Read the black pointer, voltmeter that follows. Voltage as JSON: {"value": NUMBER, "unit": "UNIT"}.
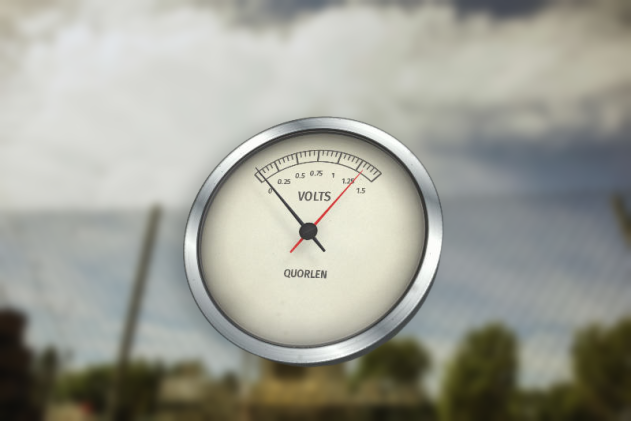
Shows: {"value": 0.05, "unit": "V"}
